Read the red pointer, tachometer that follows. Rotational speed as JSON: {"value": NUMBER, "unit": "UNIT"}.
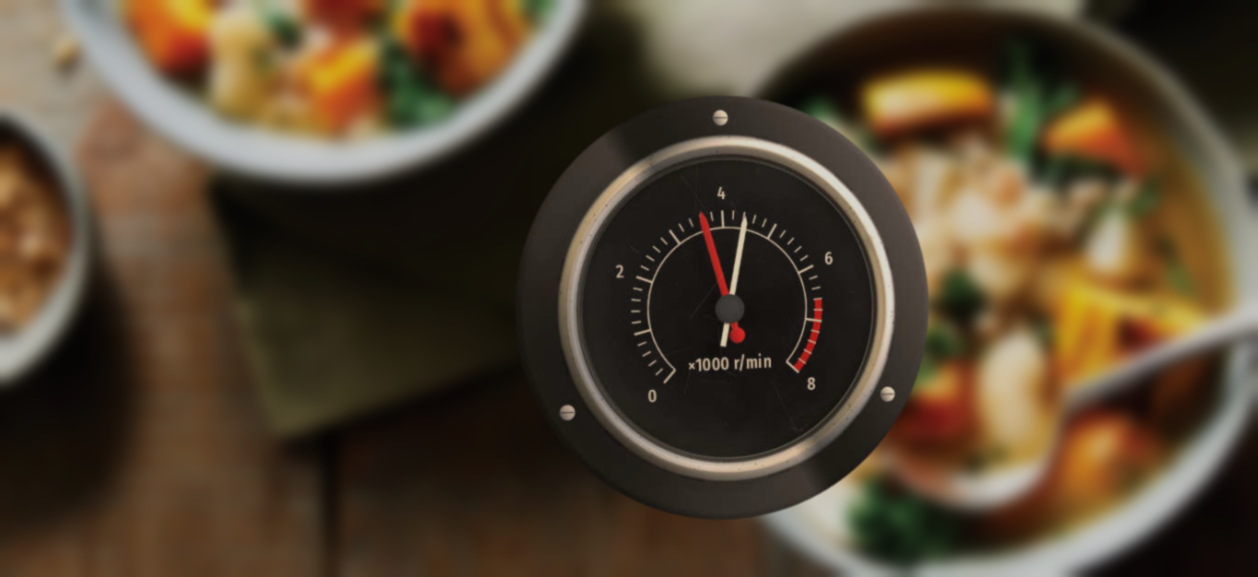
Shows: {"value": 3600, "unit": "rpm"}
